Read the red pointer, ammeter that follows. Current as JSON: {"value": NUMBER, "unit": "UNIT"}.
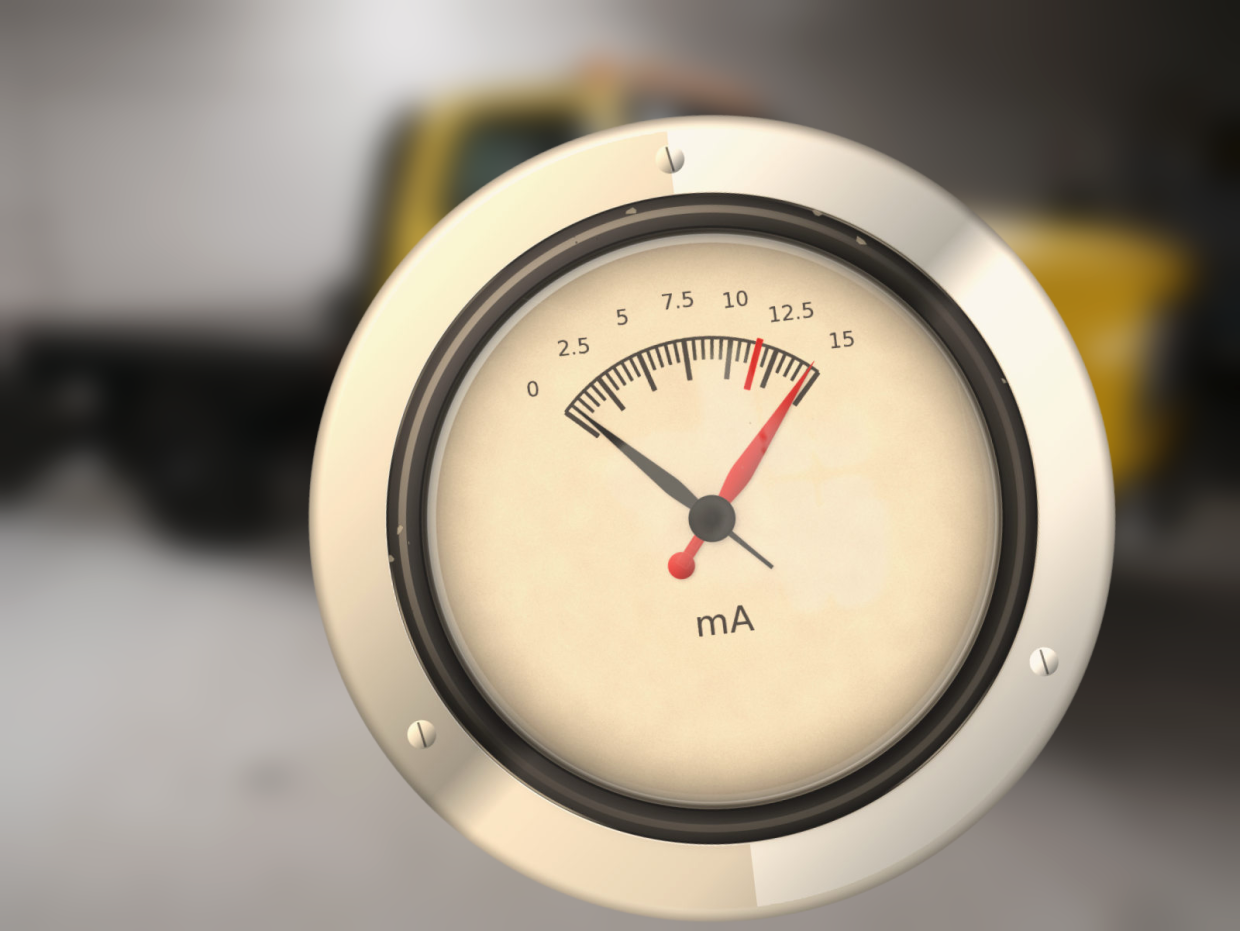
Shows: {"value": 14.5, "unit": "mA"}
